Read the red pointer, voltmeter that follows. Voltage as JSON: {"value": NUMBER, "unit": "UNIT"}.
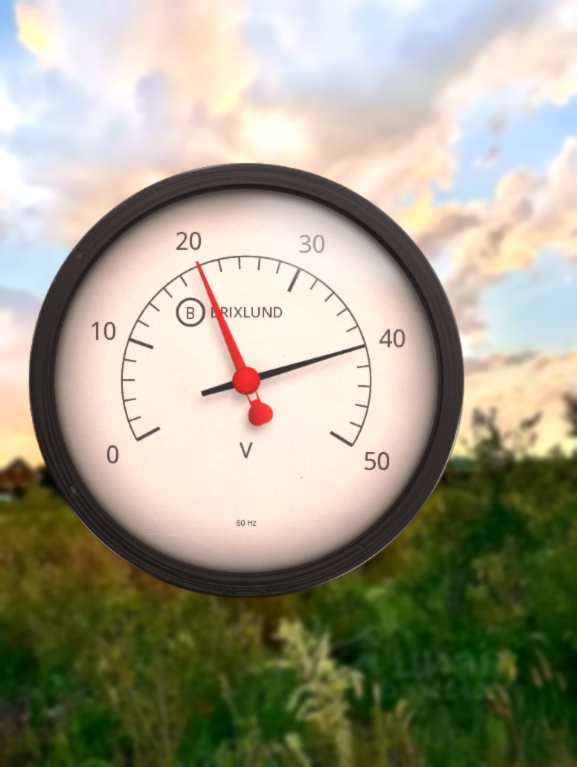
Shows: {"value": 20, "unit": "V"}
